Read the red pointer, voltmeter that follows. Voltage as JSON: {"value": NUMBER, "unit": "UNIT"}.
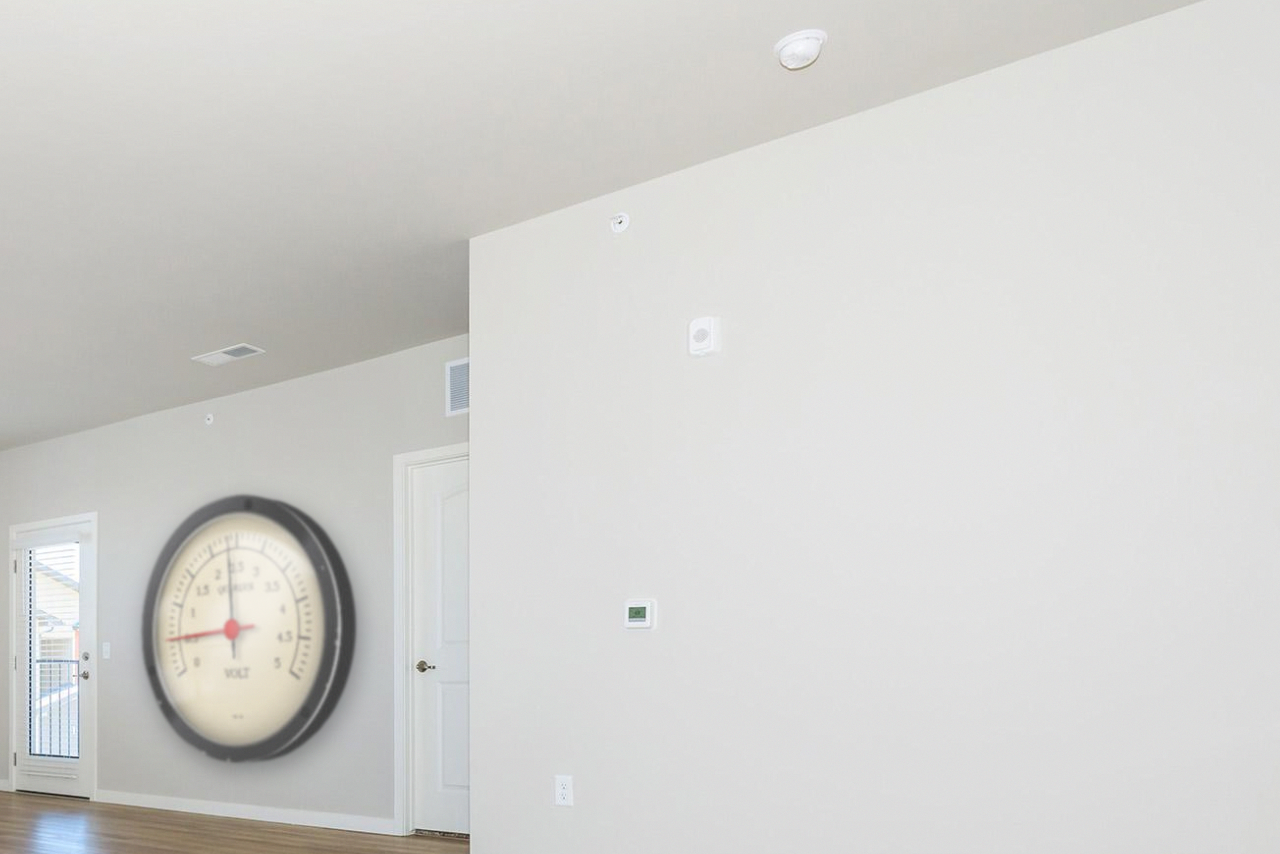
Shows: {"value": 0.5, "unit": "V"}
